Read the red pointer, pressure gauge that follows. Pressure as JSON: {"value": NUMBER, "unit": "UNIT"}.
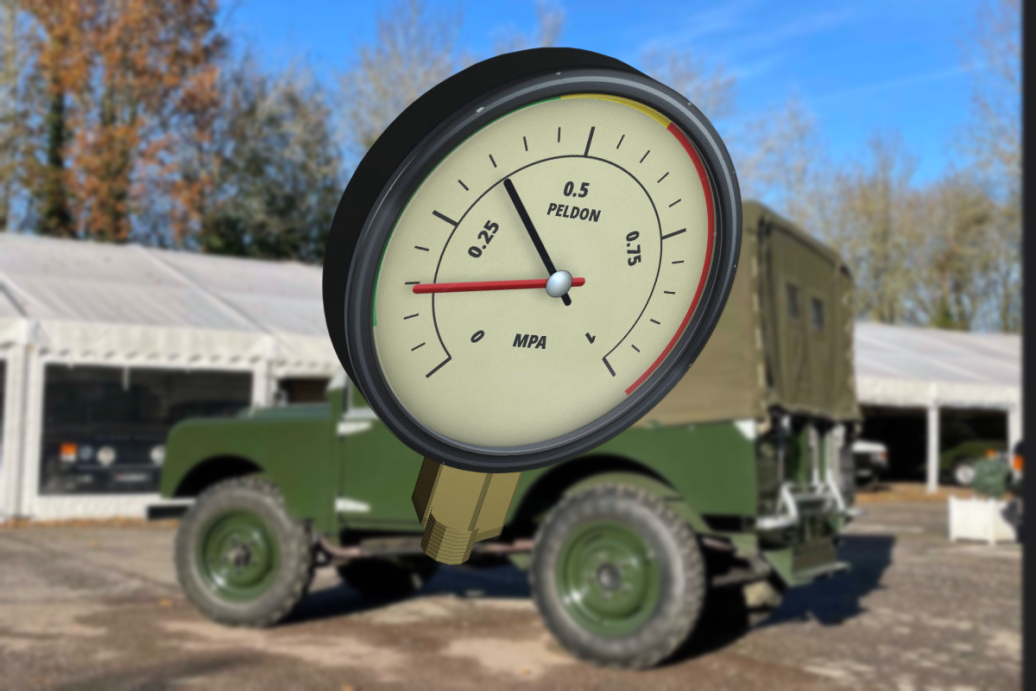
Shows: {"value": 0.15, "unit": "MPa"}
